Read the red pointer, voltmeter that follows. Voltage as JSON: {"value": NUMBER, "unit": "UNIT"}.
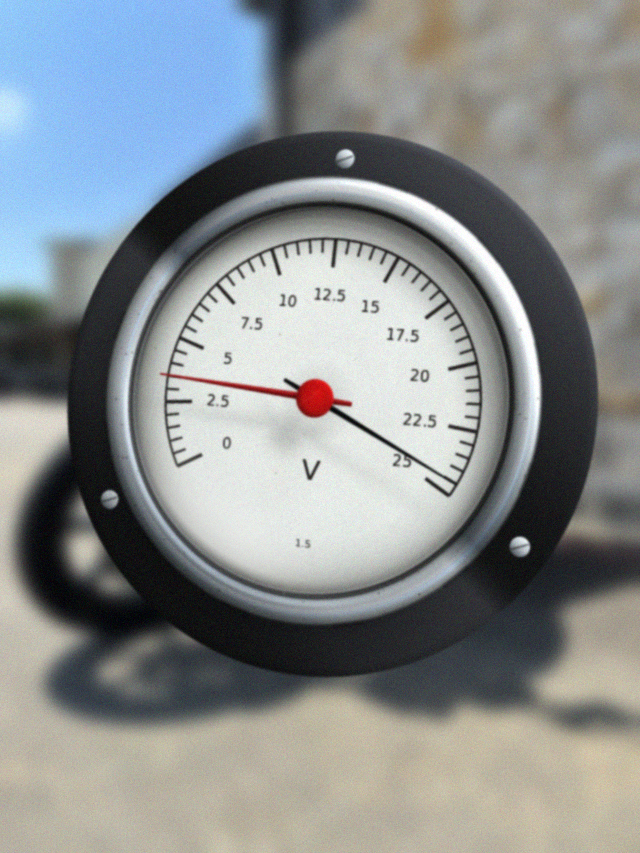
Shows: {"value": 3.5, "unit": "V"}
